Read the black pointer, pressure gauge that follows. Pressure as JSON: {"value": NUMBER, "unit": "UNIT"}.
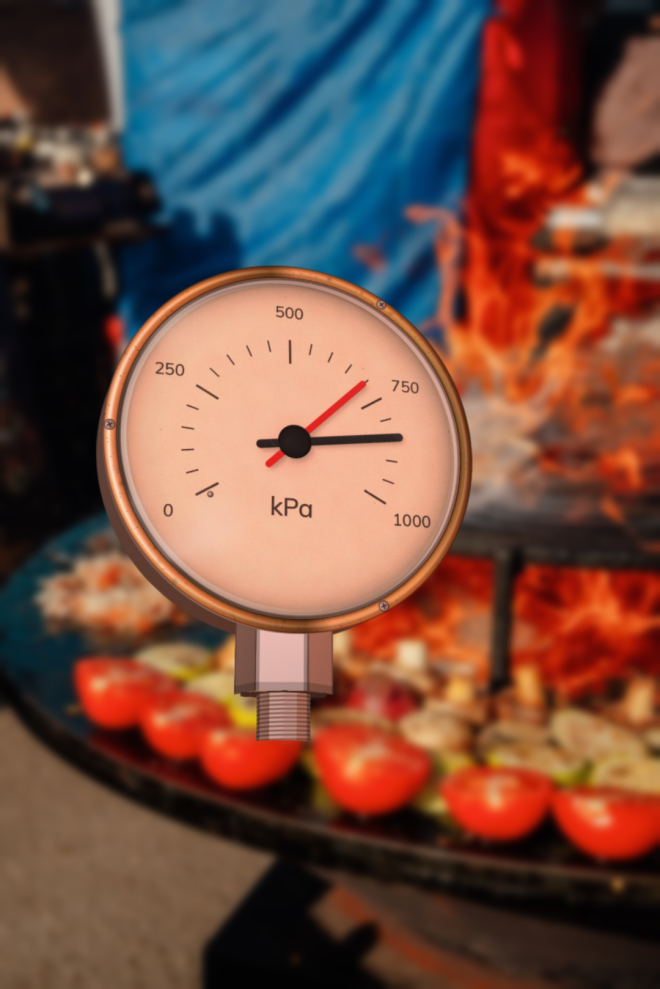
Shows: {"value": 850, "unit": "kPa"}
